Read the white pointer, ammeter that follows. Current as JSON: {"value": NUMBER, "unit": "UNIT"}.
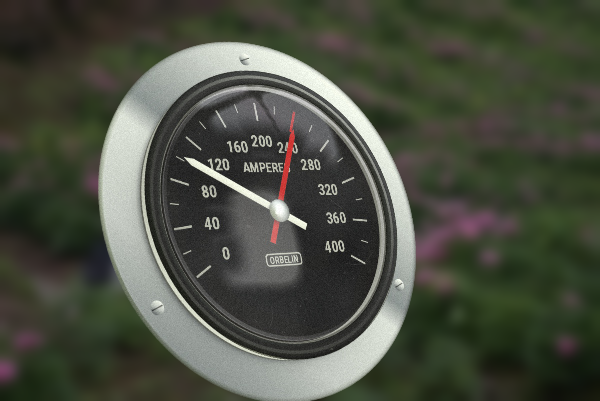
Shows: {"value": 100, "unit": "A"}
